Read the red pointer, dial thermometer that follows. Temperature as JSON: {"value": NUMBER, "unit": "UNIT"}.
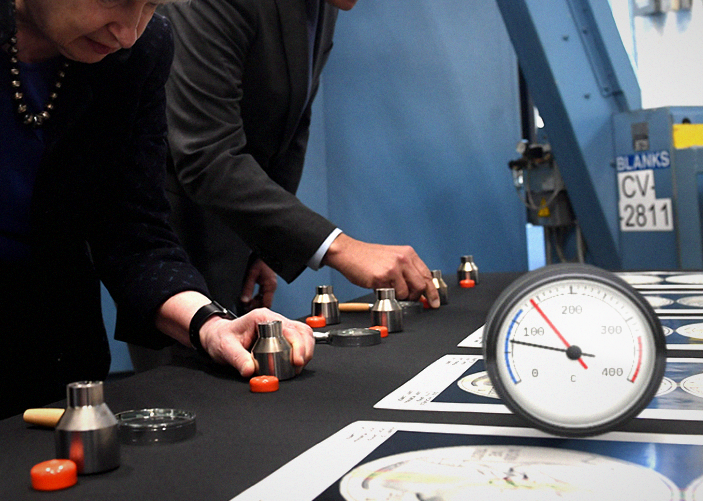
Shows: {"value": 140, "unit": "°C"}
